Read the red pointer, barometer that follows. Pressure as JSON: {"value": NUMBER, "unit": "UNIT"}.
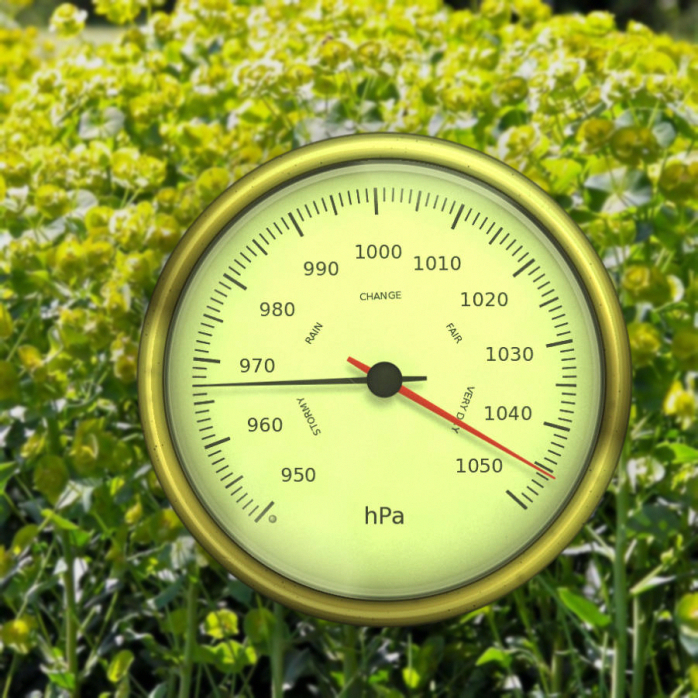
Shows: {"value": 1045.5, "unit": "hPa"}
